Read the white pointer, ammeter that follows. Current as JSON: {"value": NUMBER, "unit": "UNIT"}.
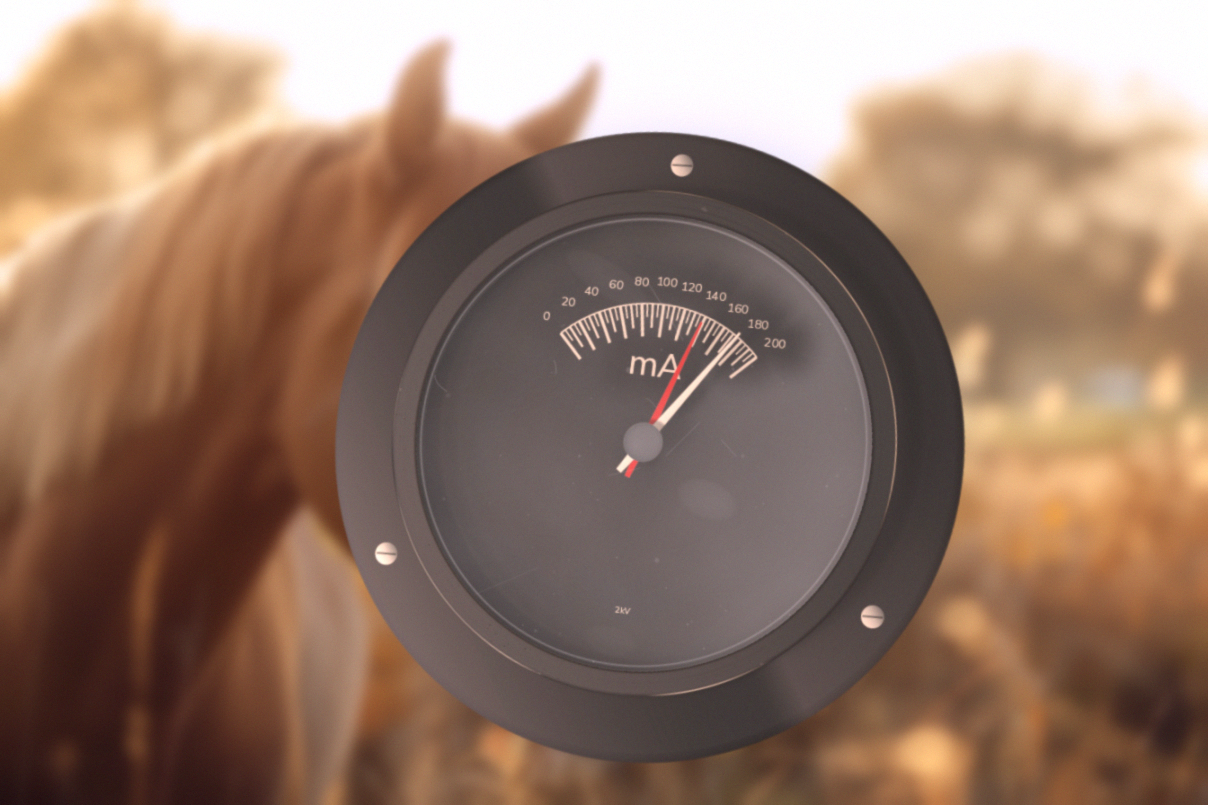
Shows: {"value": 175, "unit": "mA"}
